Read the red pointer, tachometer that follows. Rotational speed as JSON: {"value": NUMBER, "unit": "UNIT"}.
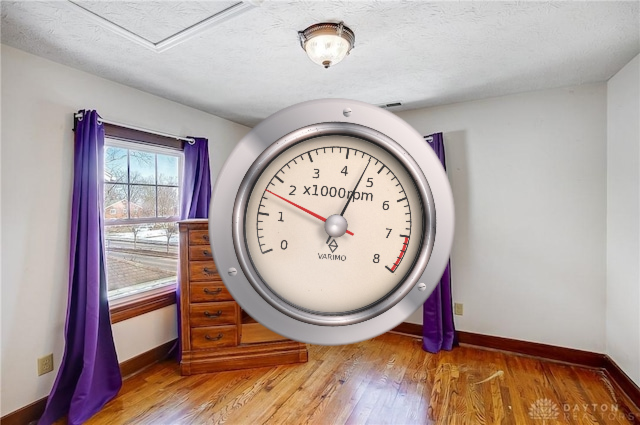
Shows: {"value": 1600, "unit": "rpm"}
